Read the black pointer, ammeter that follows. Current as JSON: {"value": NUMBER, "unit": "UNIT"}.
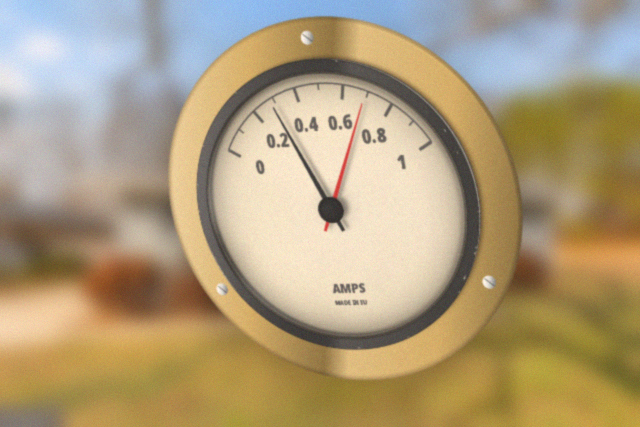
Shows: {"value": 0.3, "unit": "A"}
